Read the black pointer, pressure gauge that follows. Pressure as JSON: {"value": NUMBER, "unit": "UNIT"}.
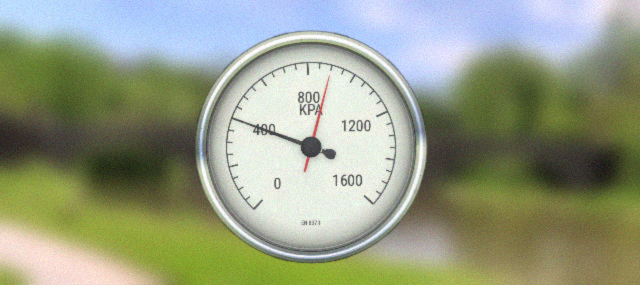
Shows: {"value": 400, "unit": "kPa"}
